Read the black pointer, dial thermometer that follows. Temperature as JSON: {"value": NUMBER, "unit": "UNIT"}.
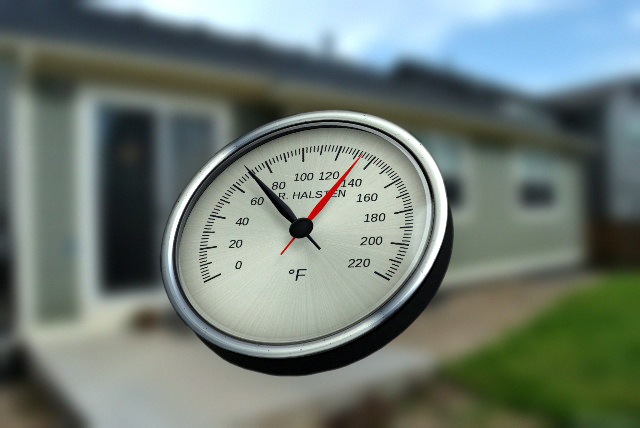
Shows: {"value": 70, "unit": "°F"}
